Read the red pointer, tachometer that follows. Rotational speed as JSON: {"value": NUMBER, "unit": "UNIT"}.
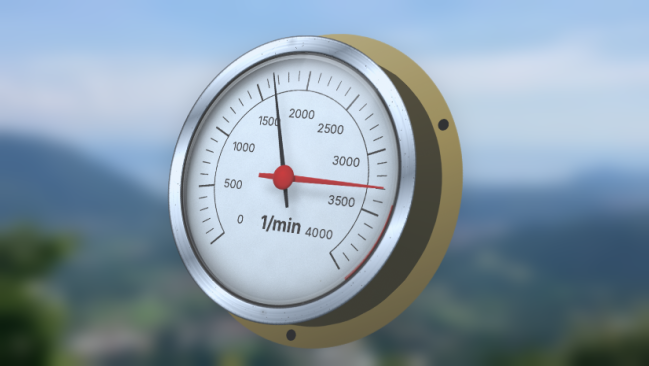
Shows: {"value": 3300, "unit": "rpm"}
